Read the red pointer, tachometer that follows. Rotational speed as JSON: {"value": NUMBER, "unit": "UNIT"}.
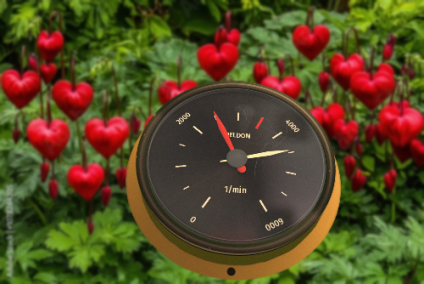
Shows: {"value": 2500, "unit": "rpm"}
